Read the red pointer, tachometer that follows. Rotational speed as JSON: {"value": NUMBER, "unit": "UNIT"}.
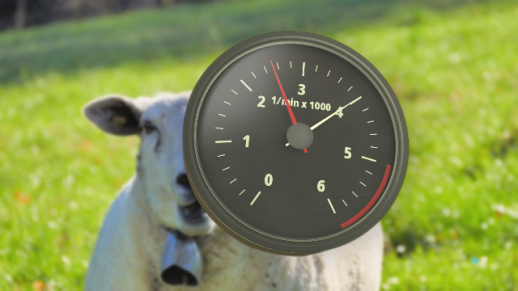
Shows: {"value": 2500, "unit": "rpm"}
